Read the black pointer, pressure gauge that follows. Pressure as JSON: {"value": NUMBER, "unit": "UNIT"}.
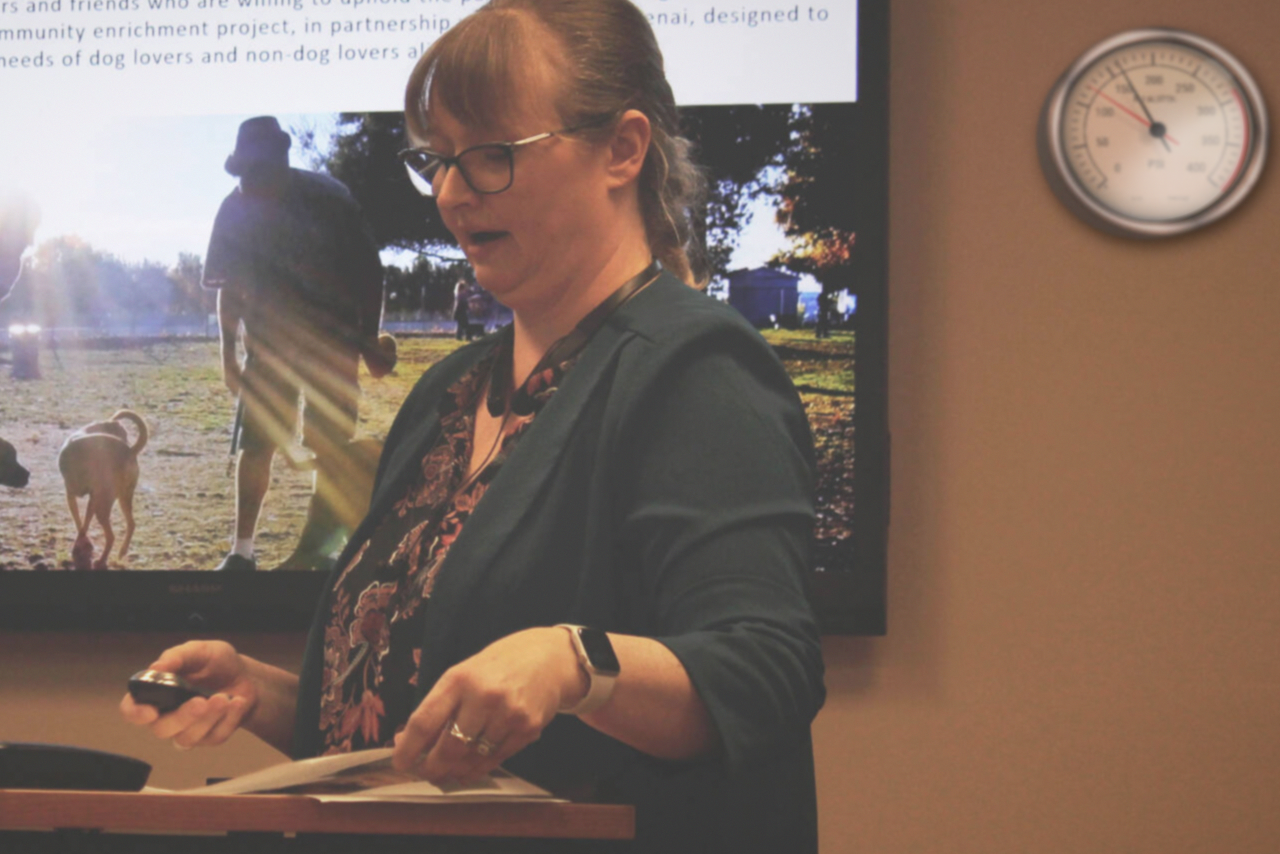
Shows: {"value": 160, "unit": "psi"}
